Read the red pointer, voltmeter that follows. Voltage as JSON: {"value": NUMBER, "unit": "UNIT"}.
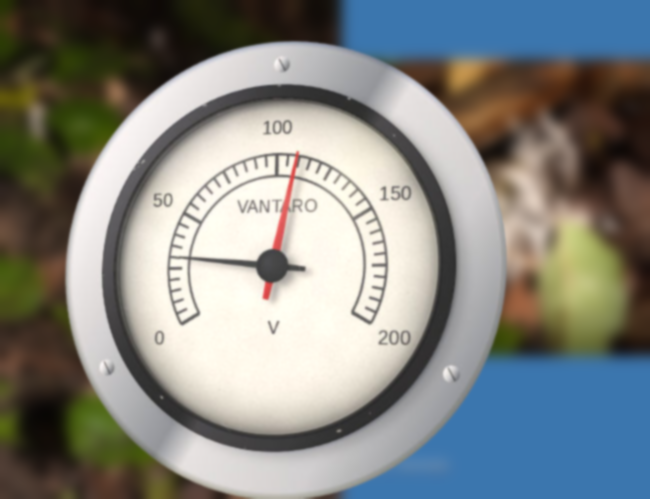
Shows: {"value": 110, "unit": "V"}
